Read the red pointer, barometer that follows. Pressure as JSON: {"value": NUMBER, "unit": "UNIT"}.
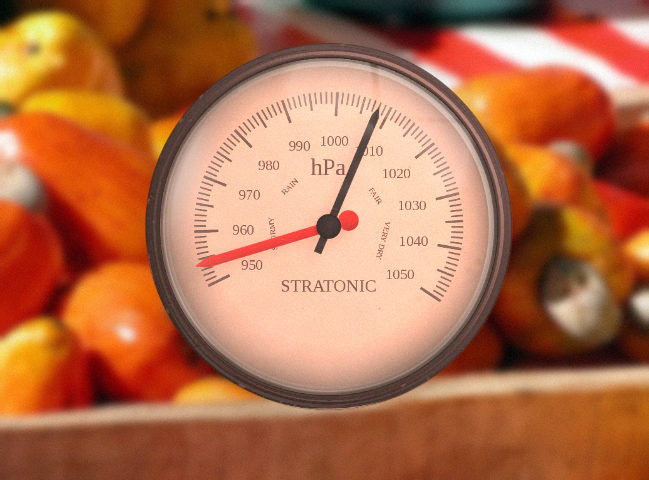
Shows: {"value": 954, "unit": "hPa"}
